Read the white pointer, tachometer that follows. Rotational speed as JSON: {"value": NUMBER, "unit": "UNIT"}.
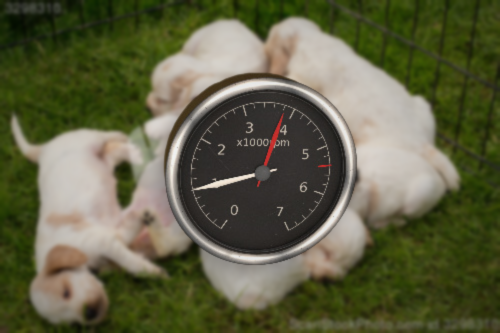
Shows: {"value": 1000, "unit": "rpm"}
